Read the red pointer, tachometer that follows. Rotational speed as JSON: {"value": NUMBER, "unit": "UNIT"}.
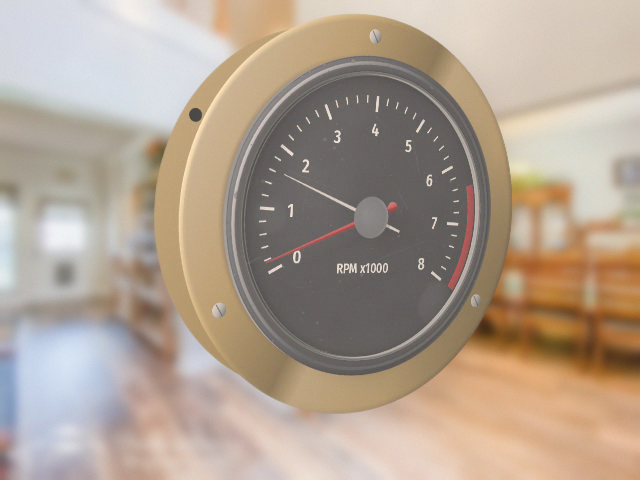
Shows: {"value": 200, "unit": "rpm"}
